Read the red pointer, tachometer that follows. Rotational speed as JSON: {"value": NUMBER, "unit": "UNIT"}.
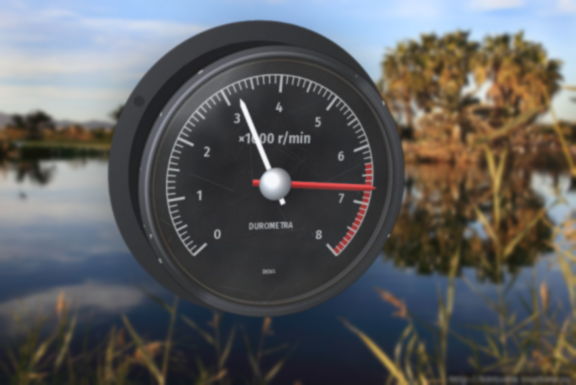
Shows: {"value": 6700, "unit": "rpm"}
